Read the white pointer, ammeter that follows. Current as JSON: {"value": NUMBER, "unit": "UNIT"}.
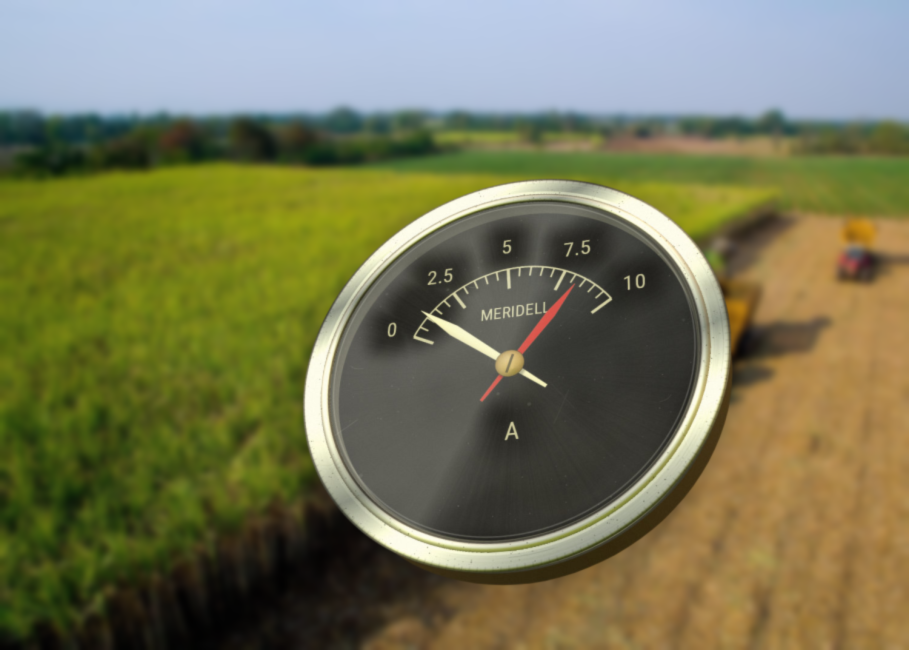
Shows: {"value": 1, "unit": "A"}
